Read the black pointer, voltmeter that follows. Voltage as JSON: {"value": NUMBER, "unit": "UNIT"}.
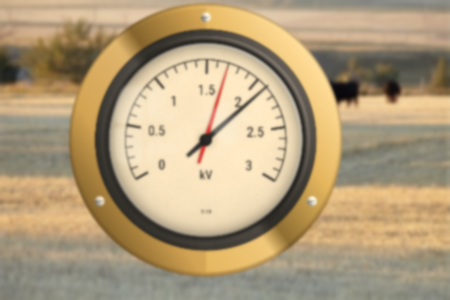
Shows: {"value": 2.1, "unit": "kV"}
